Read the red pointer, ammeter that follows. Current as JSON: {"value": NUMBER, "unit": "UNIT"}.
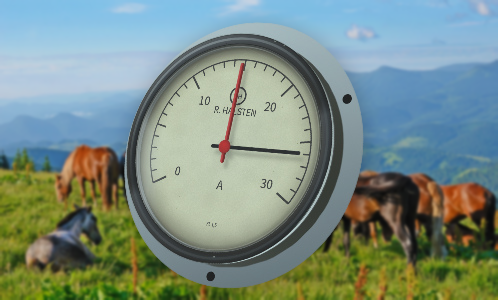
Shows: {"value": 15, "unit": "A"}
